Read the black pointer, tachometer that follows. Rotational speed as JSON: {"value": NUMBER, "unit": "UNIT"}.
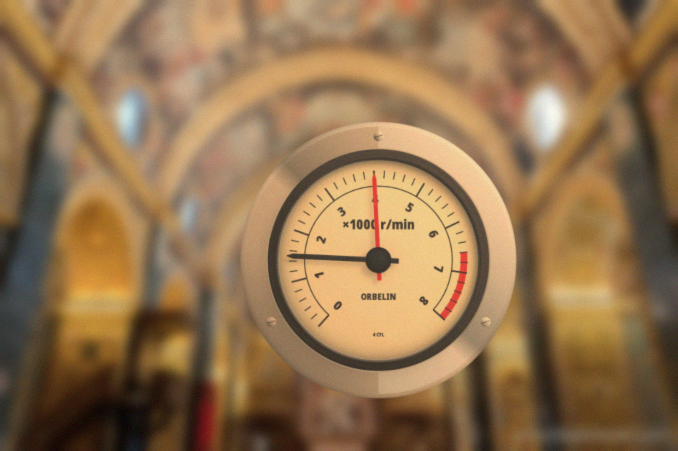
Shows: {"value": 1500, "unit": "rpm"}
